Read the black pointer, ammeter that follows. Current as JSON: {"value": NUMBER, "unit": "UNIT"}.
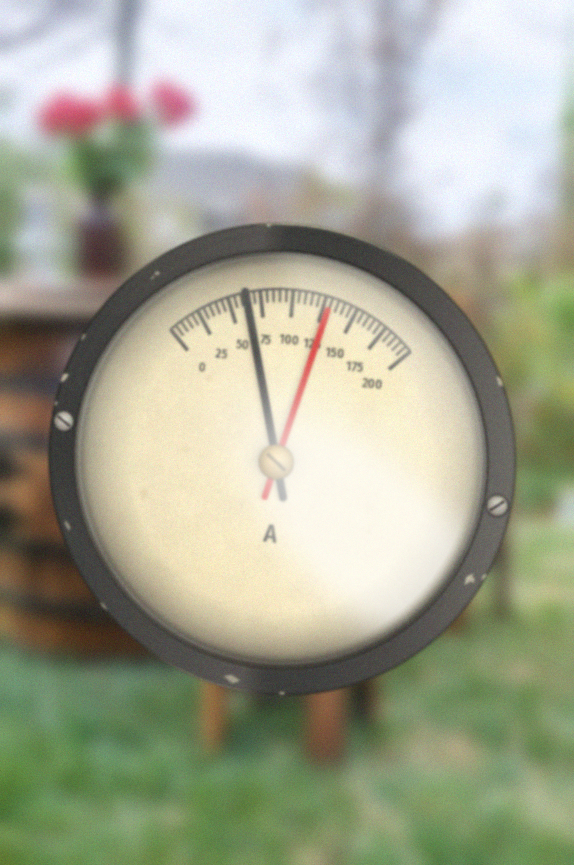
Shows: {"value": 65, "unit": "A"}
